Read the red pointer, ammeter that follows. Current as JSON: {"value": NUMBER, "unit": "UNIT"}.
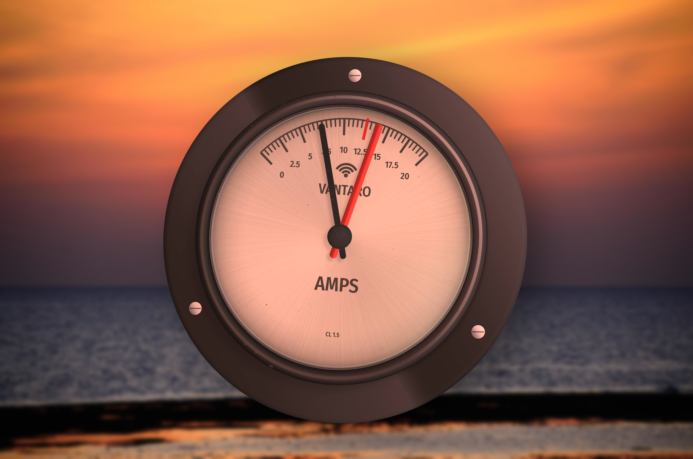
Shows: {"value": 14, "unit": "A"}
